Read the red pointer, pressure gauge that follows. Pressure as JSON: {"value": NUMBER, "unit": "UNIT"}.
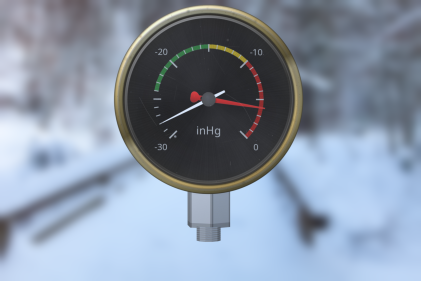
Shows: {"value": -4, "unit": "inHg"}
